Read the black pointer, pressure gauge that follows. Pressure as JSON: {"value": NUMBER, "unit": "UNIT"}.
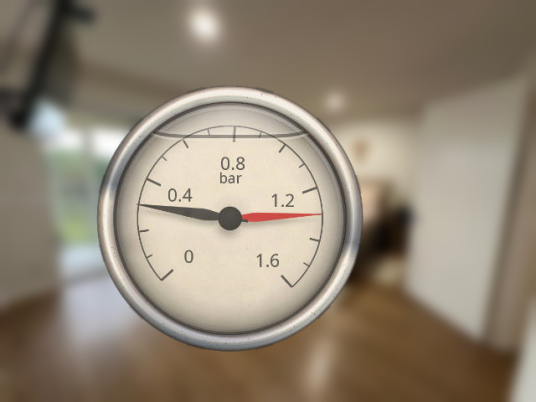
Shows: {"value": 0.3, "unit": "bar"}
